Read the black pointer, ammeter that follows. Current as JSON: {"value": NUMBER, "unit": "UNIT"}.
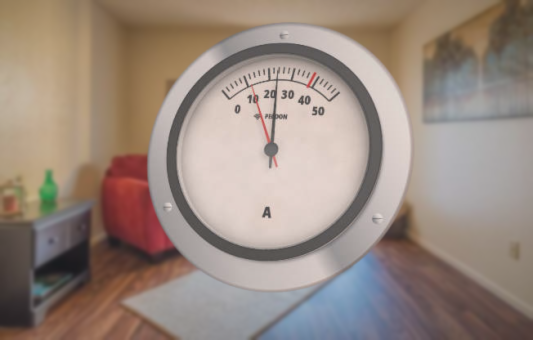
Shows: {"value": 24, "unit": "A"}
